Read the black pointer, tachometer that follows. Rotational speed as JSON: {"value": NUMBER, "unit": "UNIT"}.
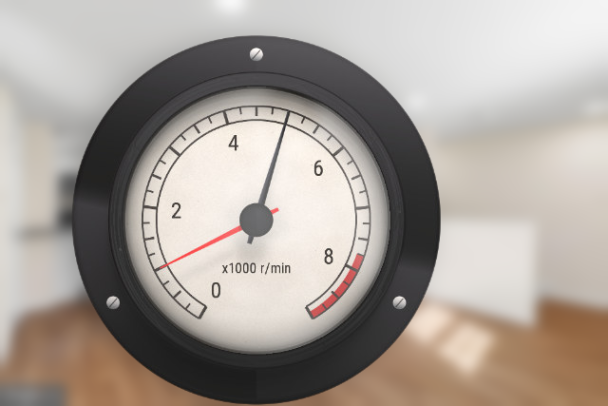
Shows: {"value": 5000, "unit": "rpm"}
